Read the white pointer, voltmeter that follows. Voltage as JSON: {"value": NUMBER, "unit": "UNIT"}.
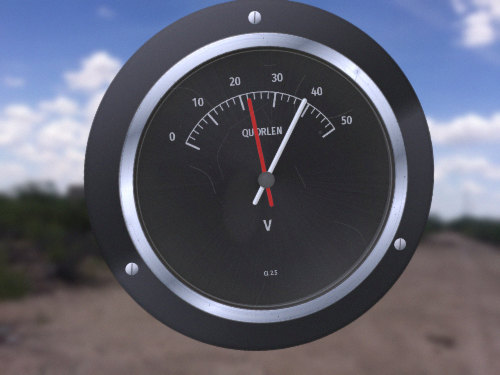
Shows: {"value": 38, "unit": "V"}
